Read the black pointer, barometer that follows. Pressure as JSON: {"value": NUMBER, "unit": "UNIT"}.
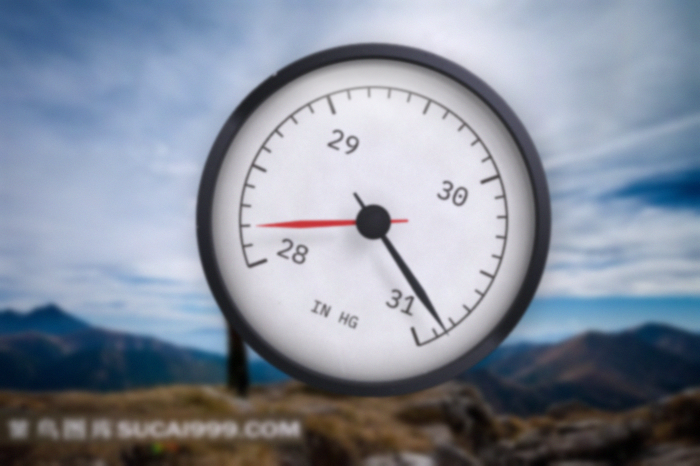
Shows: {"value": 30.85, "unit": "inHg"}
